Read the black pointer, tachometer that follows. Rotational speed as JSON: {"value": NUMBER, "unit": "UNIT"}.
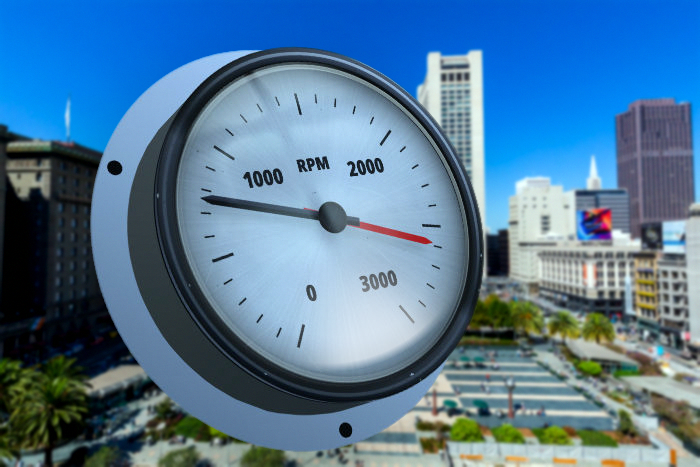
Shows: {"value": 750, "unit": "rpm"}
